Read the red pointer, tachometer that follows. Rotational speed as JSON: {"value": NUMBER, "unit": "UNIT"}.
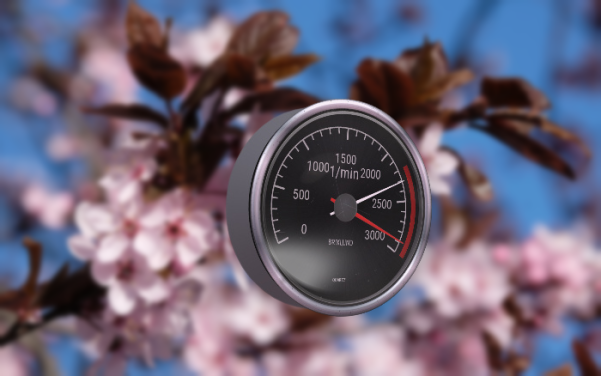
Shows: {"value": 2900, "unit": "rpm"}
